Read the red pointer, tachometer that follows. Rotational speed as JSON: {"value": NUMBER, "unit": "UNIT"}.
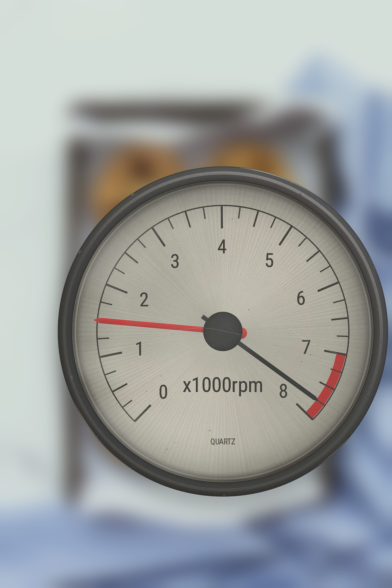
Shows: {"value": 1500, "unit": "rpm"}
